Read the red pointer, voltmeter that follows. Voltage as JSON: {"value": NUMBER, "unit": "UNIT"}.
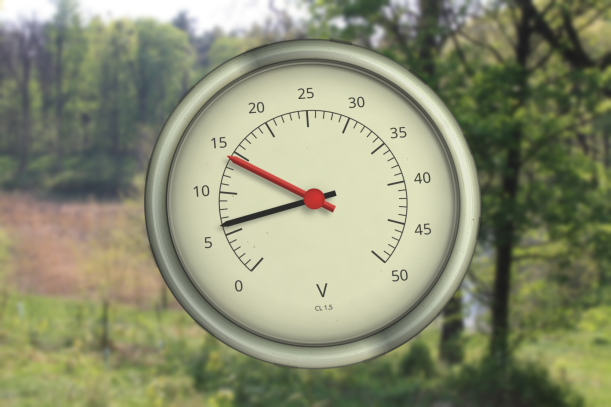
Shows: {"value": 14, "unit": "V"}
